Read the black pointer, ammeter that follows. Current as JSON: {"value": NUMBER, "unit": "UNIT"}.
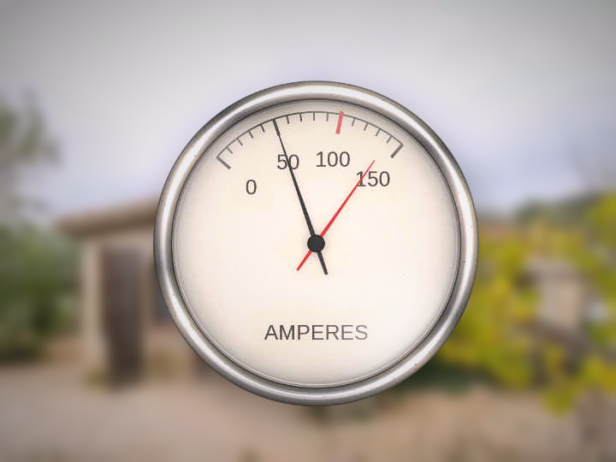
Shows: {"value": 50, "unit": "A"}
